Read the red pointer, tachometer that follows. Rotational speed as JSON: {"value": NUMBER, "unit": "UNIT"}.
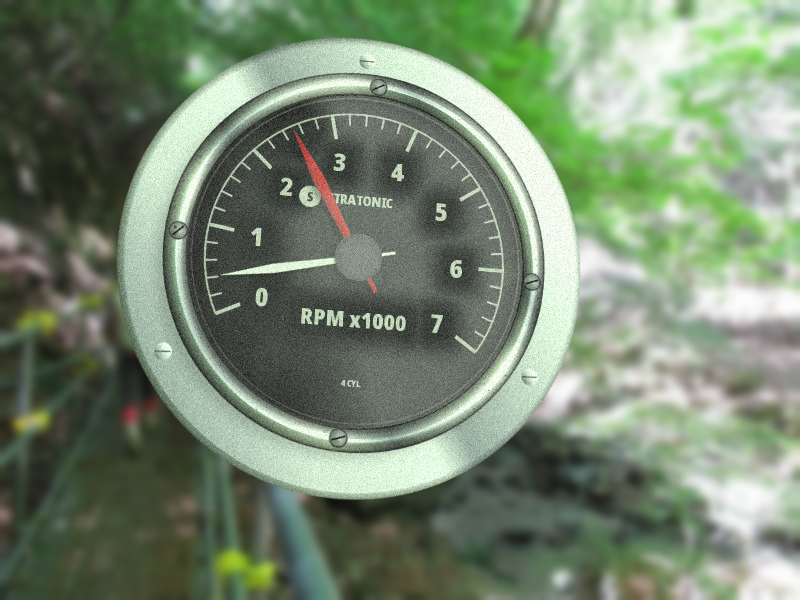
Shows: {"value": 2500, "unit": "rpm"}
